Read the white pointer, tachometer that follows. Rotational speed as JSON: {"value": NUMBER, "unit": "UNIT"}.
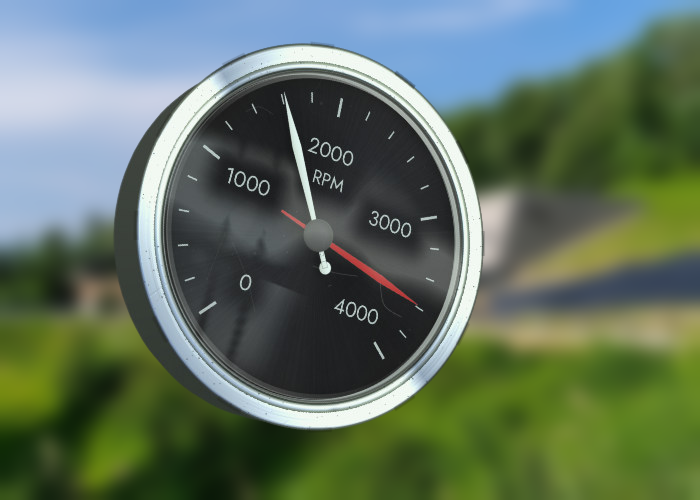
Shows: {"value": 1600, "unit": "rpm"}
